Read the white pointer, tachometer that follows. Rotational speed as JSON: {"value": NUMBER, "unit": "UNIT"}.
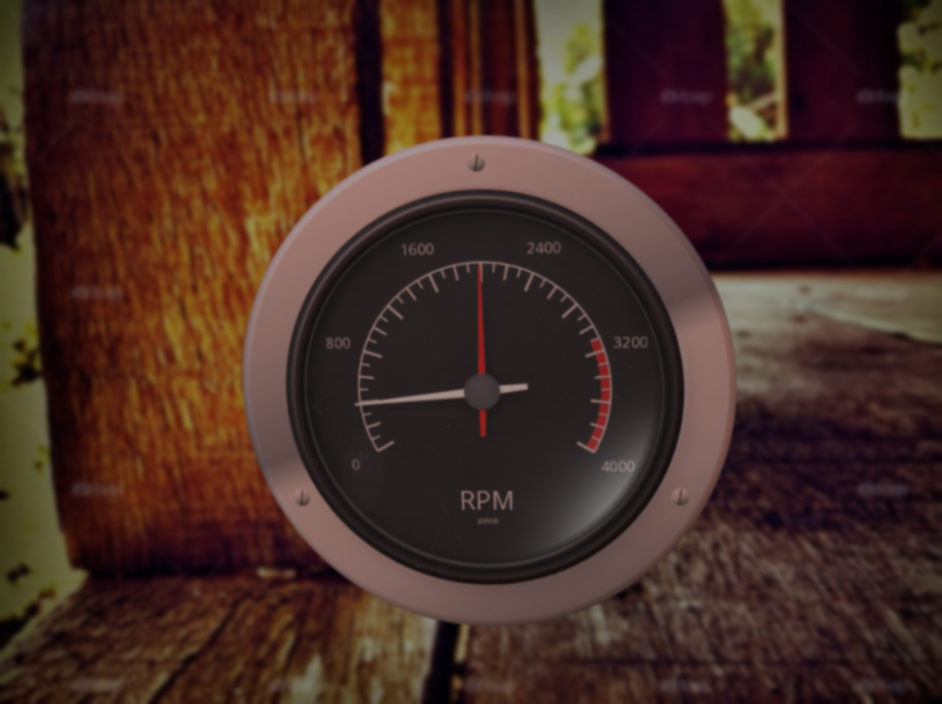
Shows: {"value": 400, "unit": "rpm"}
